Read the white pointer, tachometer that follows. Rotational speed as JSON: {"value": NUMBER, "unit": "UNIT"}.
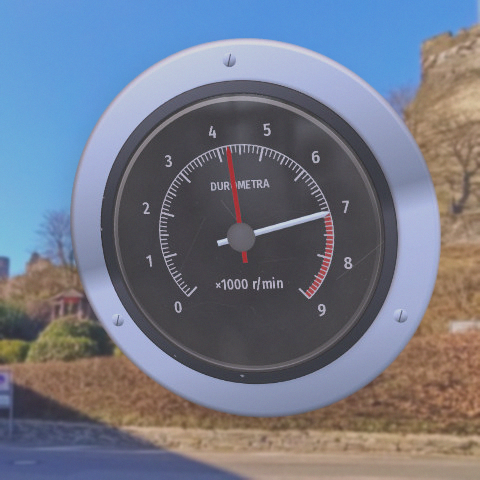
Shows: {"value": 7000, "unit": "rpm"}
